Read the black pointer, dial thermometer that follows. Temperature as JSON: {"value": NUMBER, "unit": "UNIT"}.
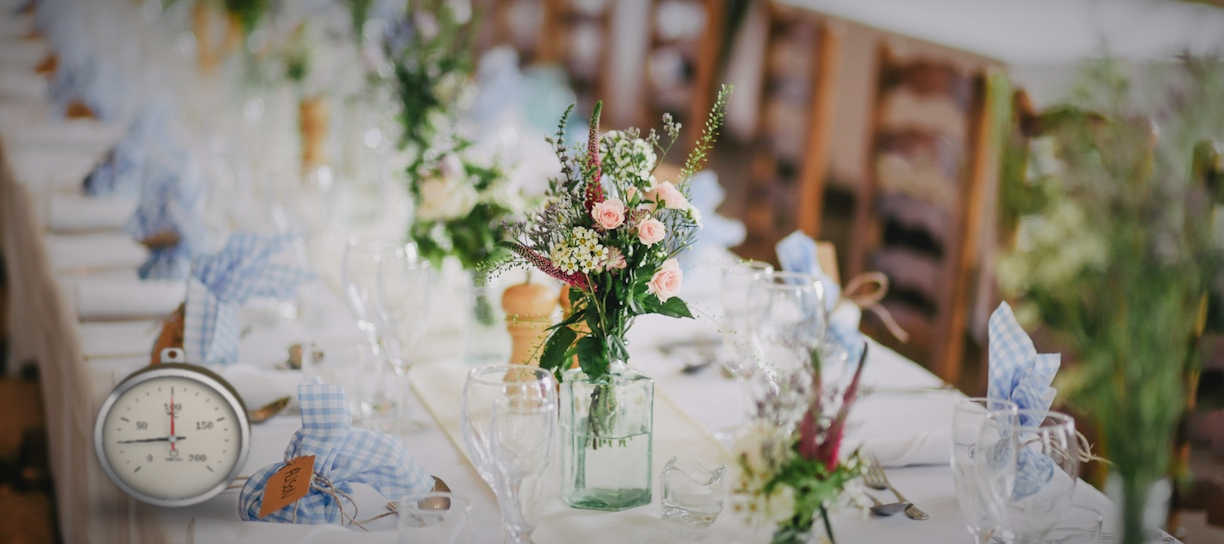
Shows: {"value": 30, "unit": "°C"}
